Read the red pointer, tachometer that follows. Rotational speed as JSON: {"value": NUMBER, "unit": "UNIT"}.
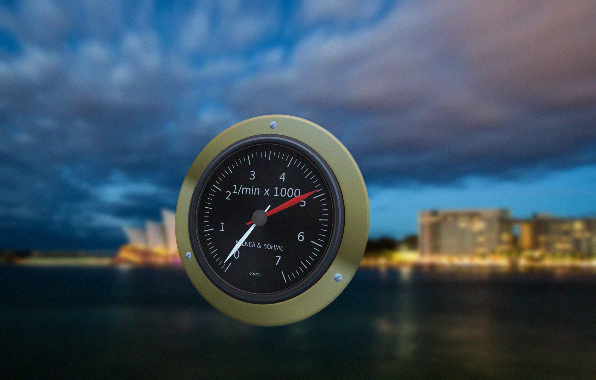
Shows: {"value": 4900, "unit": "rpm"}
